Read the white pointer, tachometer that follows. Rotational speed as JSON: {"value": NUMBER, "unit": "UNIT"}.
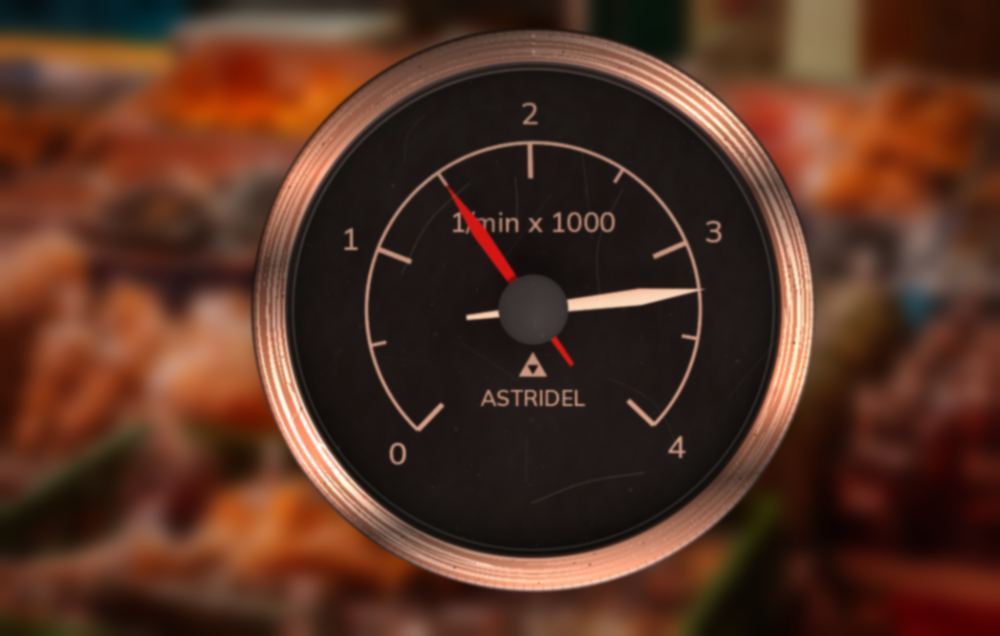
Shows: {"value": 3250, "unit": "rpm"}
